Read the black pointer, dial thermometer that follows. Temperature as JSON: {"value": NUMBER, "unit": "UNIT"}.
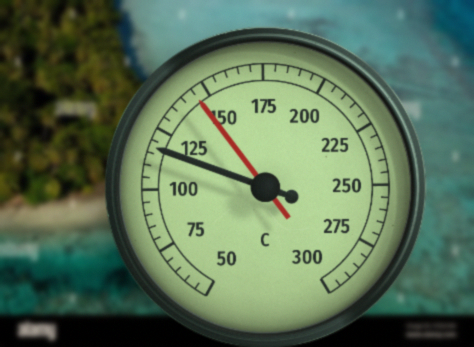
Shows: {"value": 117.5, "unit": "°C"}
